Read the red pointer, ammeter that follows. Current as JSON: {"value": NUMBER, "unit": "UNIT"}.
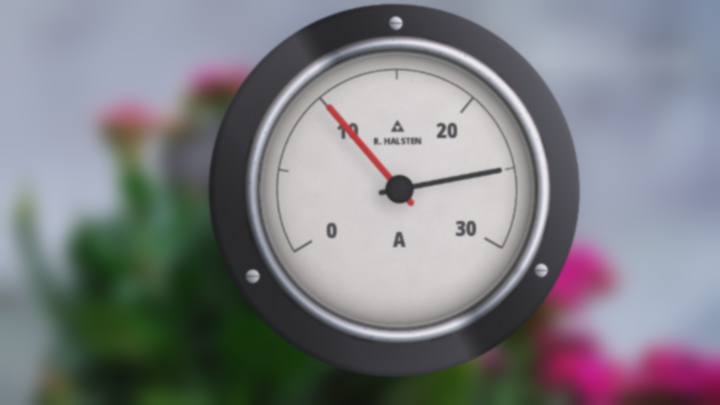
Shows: {"value": 10, "unit": "A"}
